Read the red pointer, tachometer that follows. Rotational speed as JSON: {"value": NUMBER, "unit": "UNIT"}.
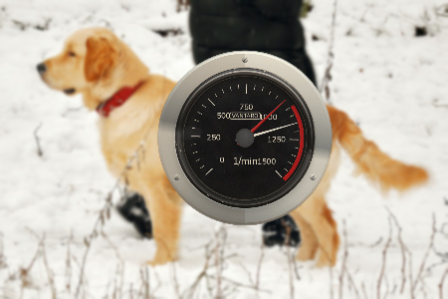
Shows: {"value": 1000, "unit": "rpm"}
